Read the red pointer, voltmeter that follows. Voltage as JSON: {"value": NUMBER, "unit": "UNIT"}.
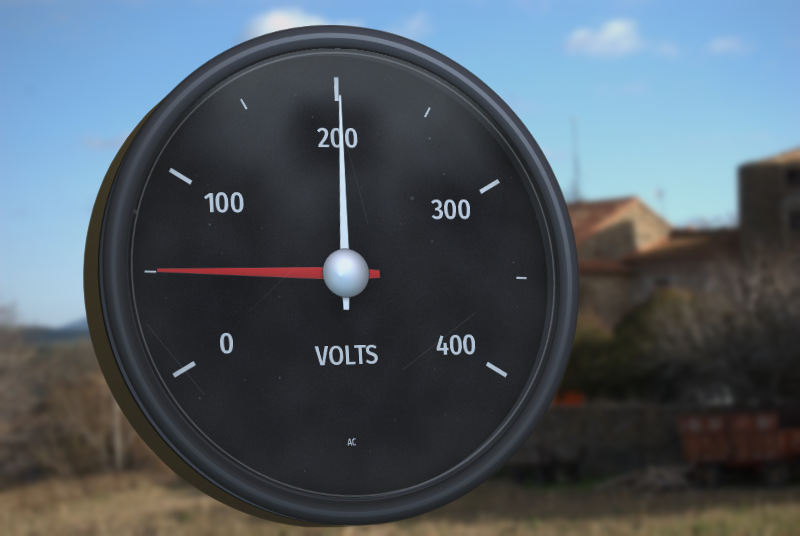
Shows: {"value": 50, "unit": "V"}
